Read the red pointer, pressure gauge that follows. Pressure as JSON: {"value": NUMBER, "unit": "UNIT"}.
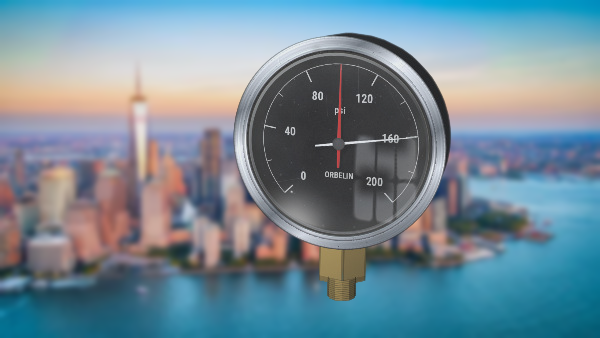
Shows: {"value": 100, "unit": "psi"}
